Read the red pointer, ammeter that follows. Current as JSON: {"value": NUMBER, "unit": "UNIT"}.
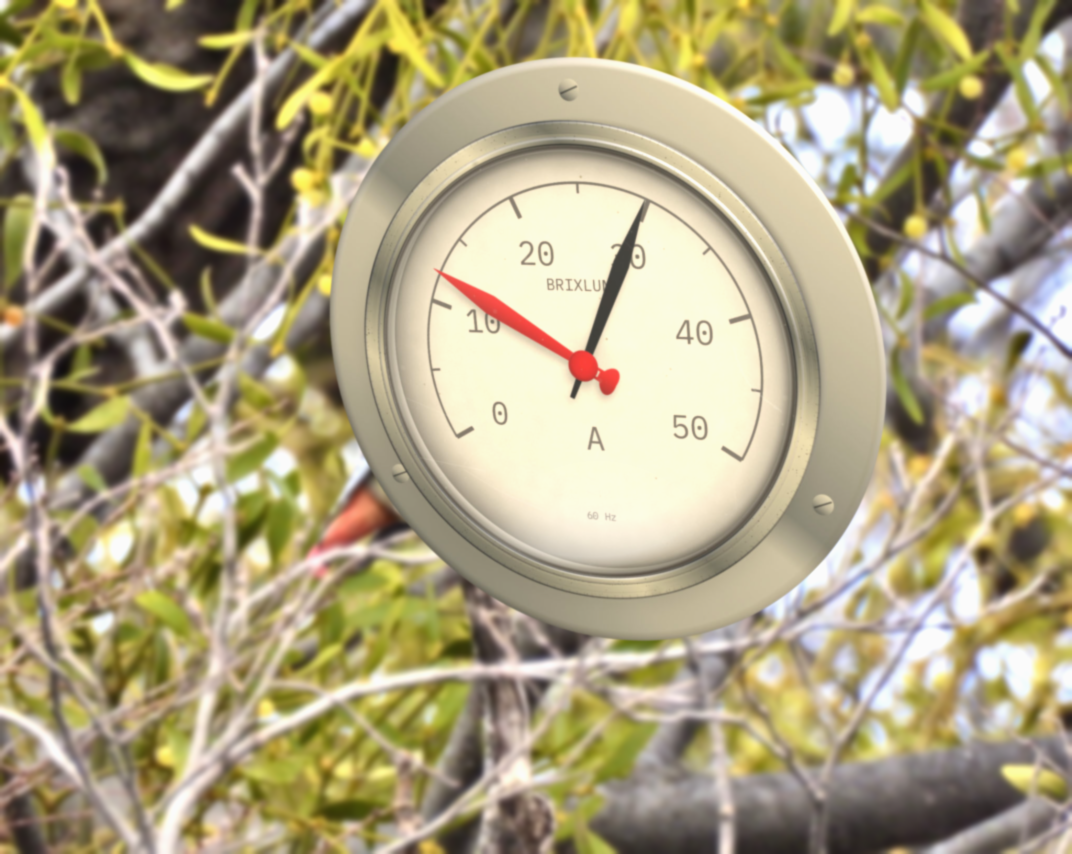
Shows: {"value": 12.5, "unit": "A"}
